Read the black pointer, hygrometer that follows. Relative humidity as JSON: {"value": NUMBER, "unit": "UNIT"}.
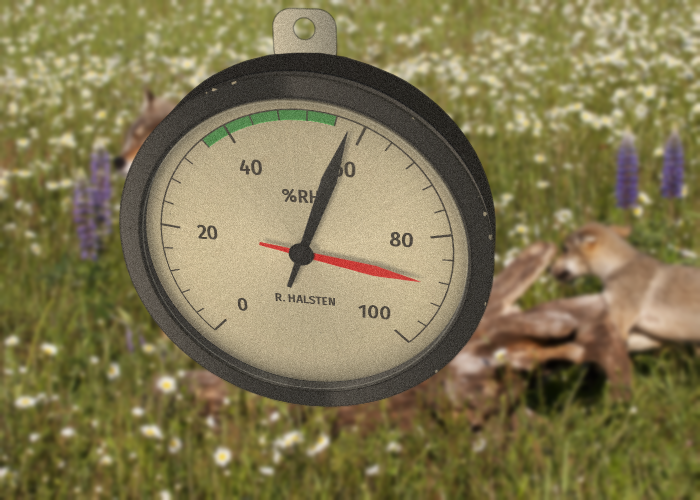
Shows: {"value": 58, "unit": "%"}
